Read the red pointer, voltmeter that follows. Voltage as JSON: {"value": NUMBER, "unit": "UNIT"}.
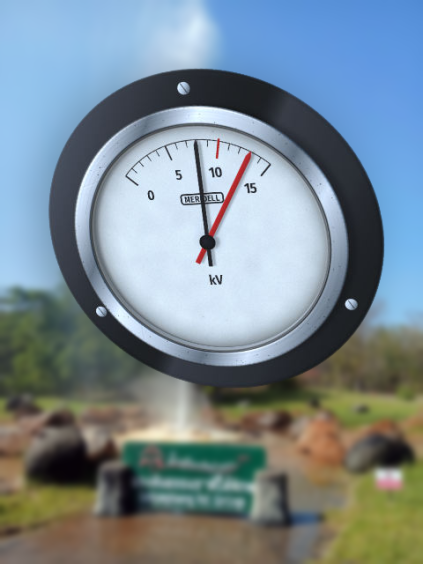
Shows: {"value": 13, "unit": "kV"}
